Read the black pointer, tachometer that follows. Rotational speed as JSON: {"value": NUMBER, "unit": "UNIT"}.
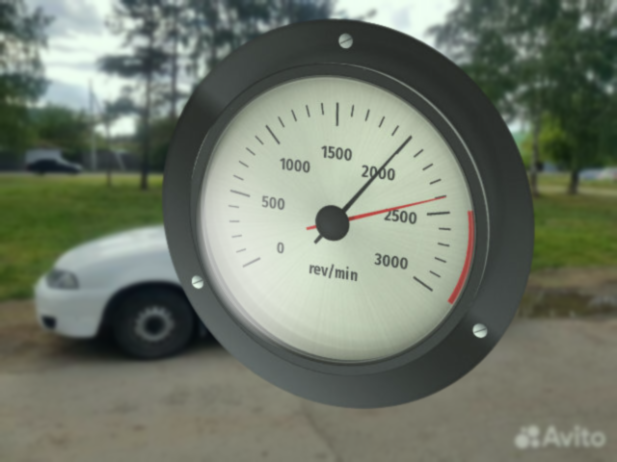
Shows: {"value": 2000, "unit": "rpm"}
